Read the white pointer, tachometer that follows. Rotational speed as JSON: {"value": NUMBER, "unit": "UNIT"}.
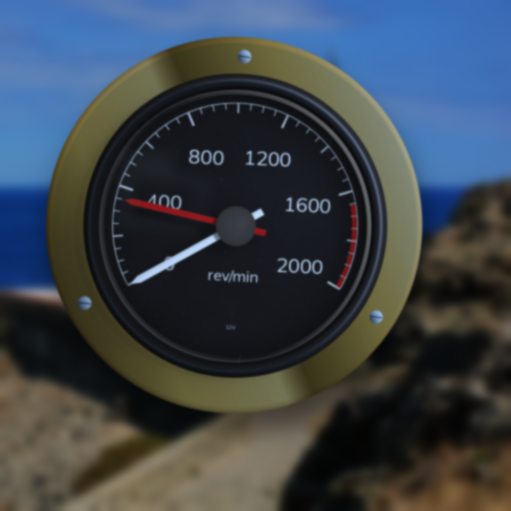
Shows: {"value": 0, "unit": "rpm"}
